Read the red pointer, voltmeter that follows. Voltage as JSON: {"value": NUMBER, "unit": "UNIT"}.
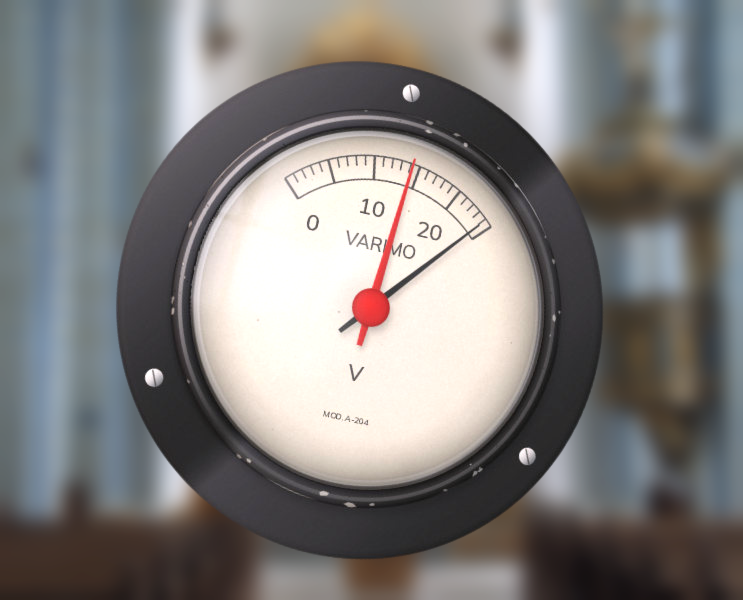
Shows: {"value": 14, "unit": "V"}
